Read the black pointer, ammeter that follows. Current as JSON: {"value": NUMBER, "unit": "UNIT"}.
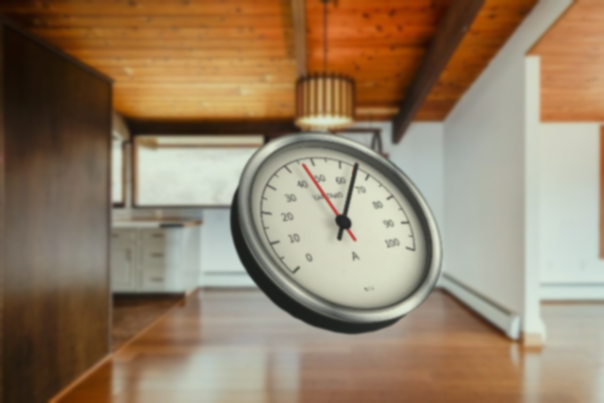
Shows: {"value": 65, "unit": "A"}
